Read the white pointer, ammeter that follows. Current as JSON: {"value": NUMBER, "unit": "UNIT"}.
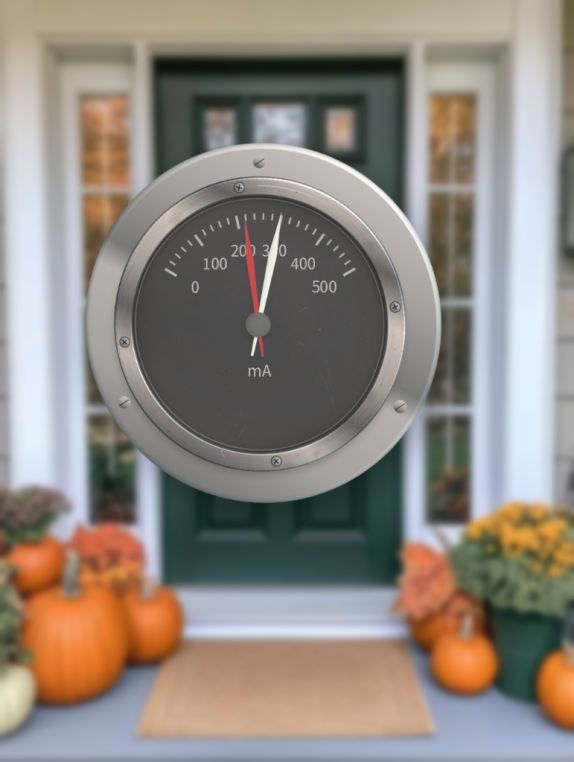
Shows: {"value": 300, "unit": "mA"}
